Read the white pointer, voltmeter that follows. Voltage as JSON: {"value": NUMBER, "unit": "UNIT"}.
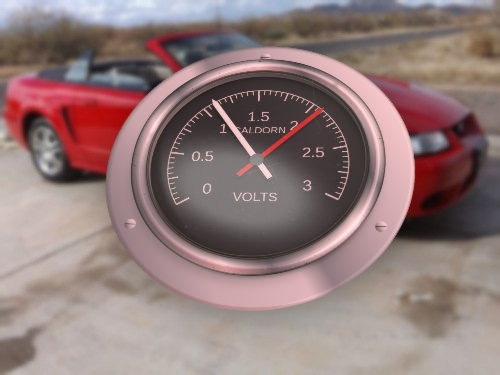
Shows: {"value": 1.1, "unit": "V"}
